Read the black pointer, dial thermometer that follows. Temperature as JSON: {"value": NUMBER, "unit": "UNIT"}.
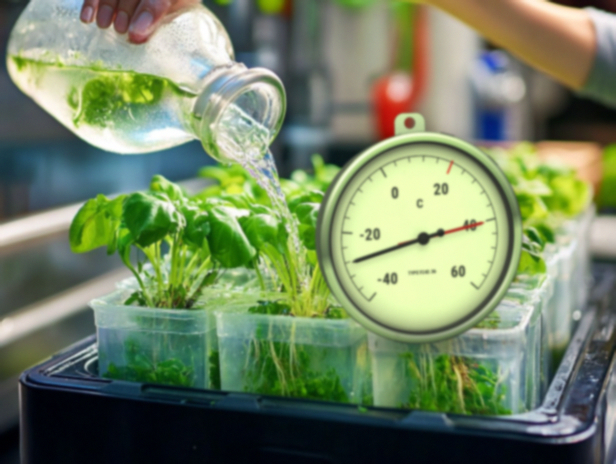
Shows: {"value": -28, "unit": "°C"}
